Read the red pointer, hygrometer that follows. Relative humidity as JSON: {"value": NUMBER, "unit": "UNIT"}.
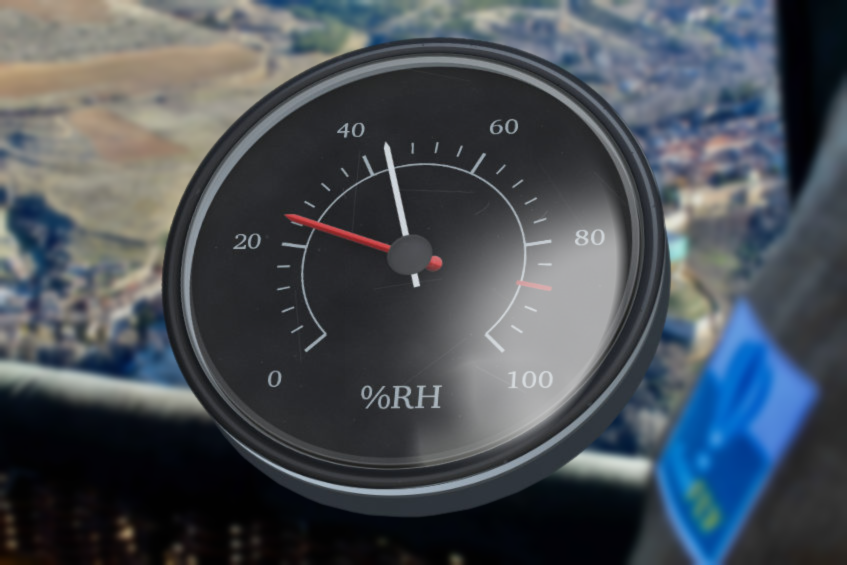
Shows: {"value": 24, "unit": "%"}
